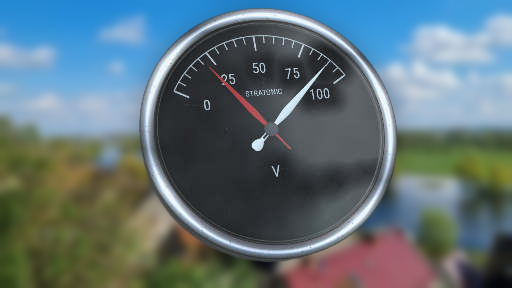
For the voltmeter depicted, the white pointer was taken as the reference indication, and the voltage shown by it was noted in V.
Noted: 90 V
